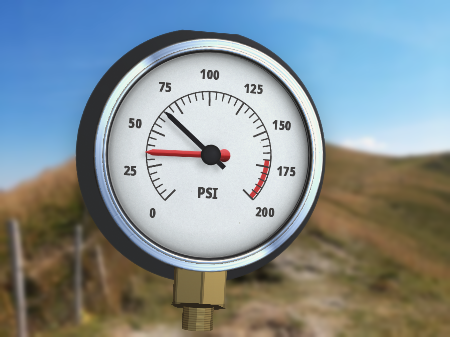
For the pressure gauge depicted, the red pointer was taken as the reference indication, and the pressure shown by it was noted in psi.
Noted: 35 psi
